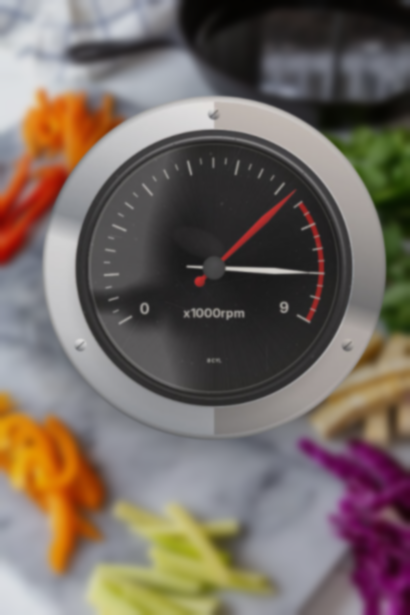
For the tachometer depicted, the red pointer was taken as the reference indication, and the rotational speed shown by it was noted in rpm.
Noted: 6250 rpm
